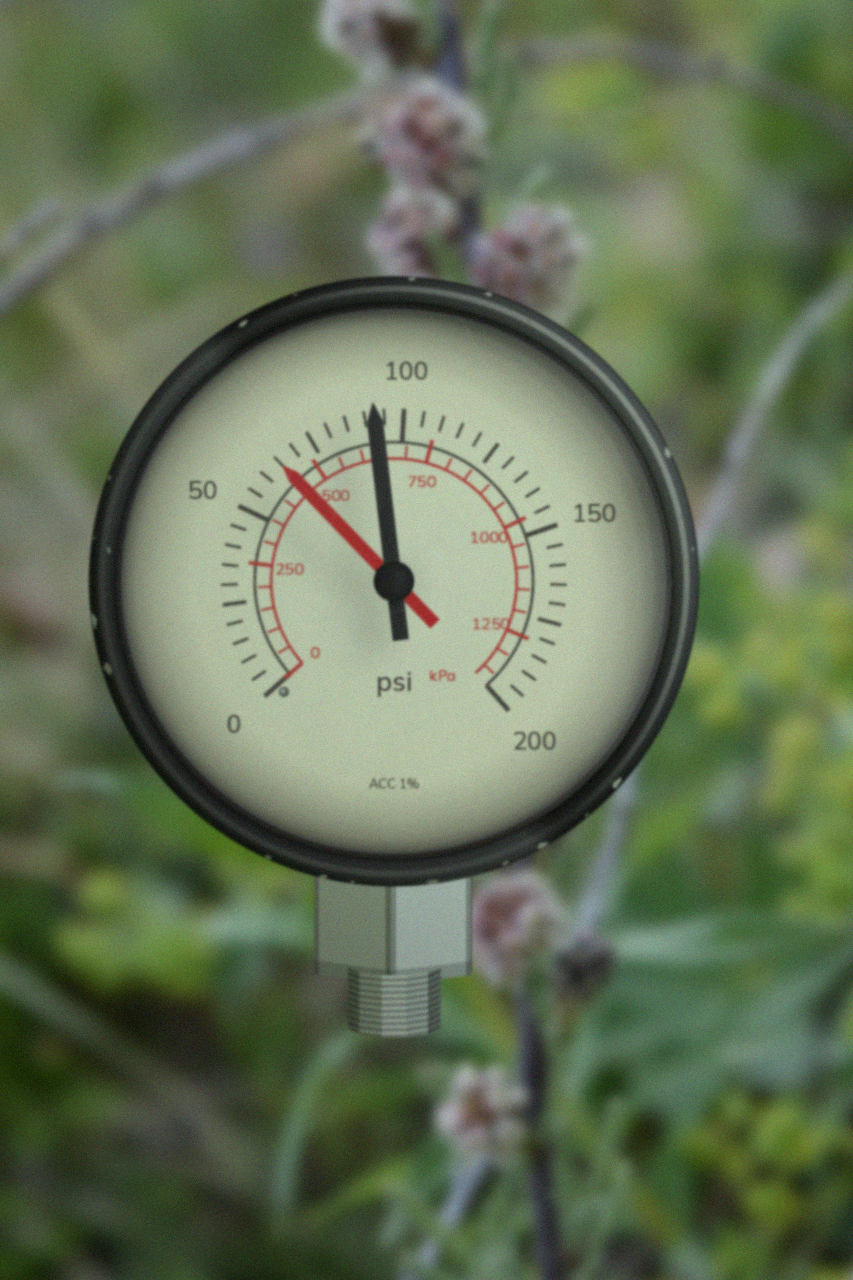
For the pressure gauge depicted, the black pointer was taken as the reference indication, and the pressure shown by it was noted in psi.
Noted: 92.5 psi
